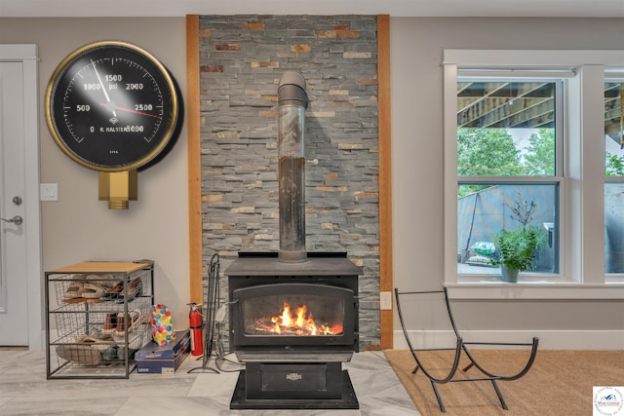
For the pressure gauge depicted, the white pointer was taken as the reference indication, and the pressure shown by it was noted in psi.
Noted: 1250 psi
